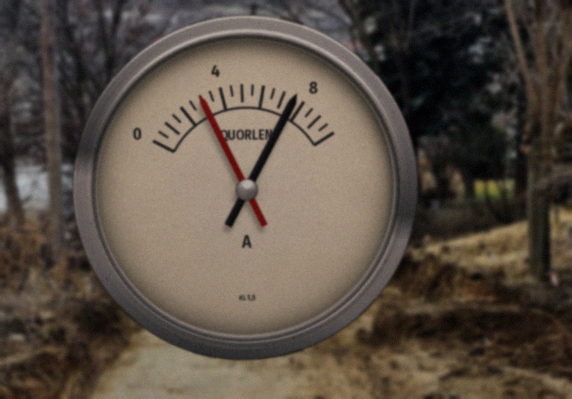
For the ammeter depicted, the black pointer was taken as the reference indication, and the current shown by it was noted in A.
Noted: 7.5 A
